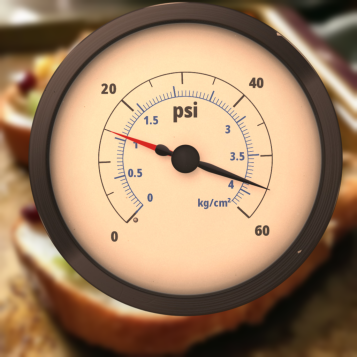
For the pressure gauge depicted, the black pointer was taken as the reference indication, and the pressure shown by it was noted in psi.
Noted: 55 psi
